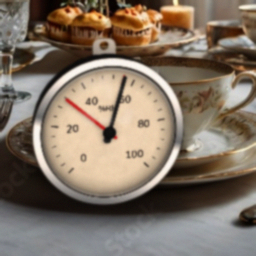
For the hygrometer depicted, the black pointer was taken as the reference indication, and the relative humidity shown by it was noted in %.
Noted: 56 %
